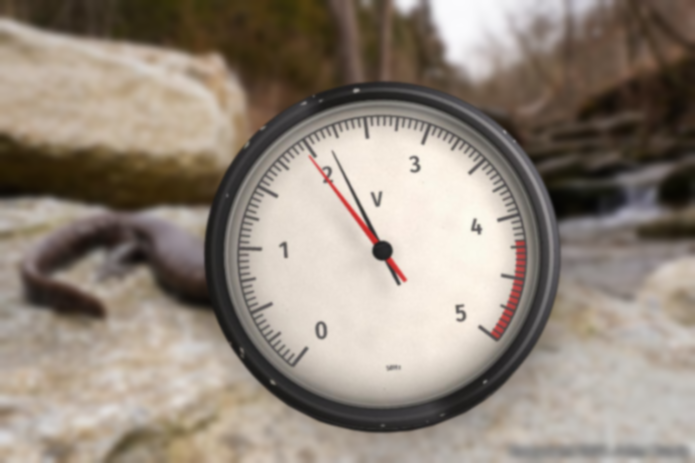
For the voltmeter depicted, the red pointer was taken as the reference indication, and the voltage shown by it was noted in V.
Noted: 1.95 V
